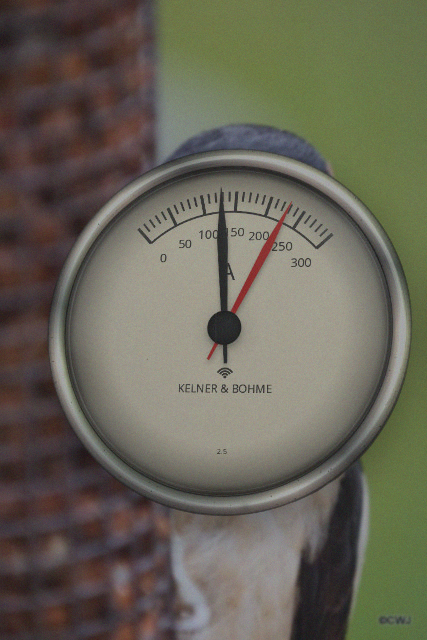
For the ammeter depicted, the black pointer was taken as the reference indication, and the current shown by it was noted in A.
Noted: 130 A
